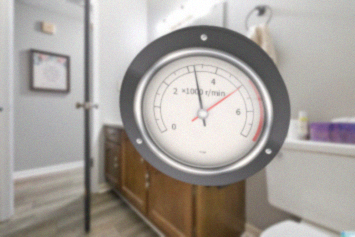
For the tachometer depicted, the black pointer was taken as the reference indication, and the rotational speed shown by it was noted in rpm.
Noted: 3250 rpm
